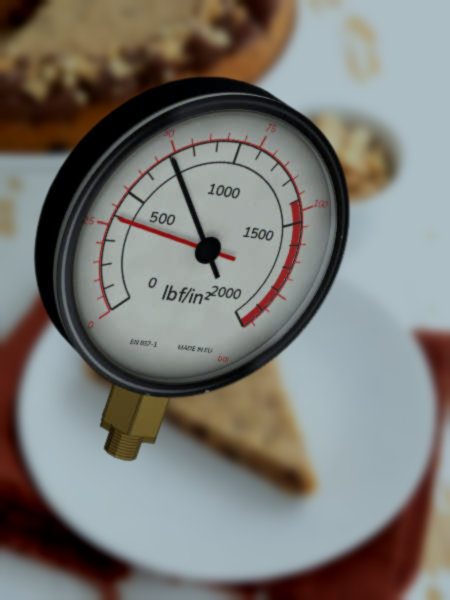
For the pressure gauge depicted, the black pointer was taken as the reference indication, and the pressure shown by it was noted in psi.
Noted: 700 psi
